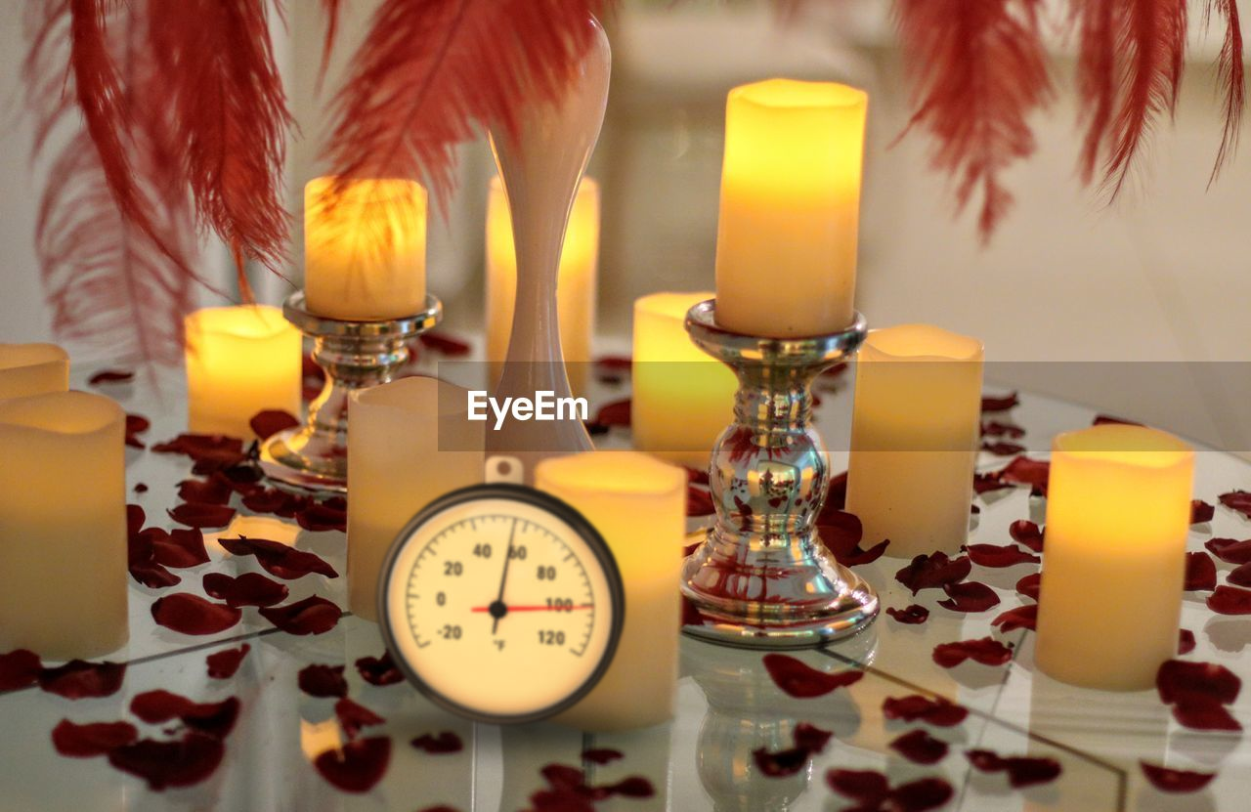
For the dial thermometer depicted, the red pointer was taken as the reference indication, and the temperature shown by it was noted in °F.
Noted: 100 °F
